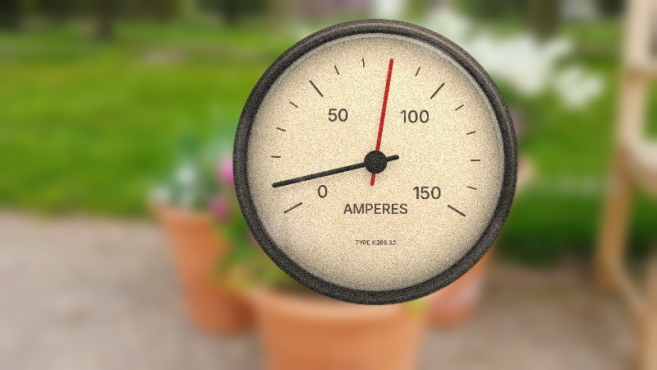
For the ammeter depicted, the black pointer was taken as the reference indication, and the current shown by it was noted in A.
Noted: 10 A
